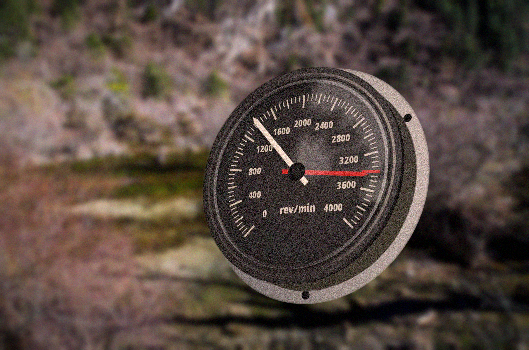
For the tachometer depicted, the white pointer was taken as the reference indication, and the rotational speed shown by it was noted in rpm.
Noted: 1400 rpm
